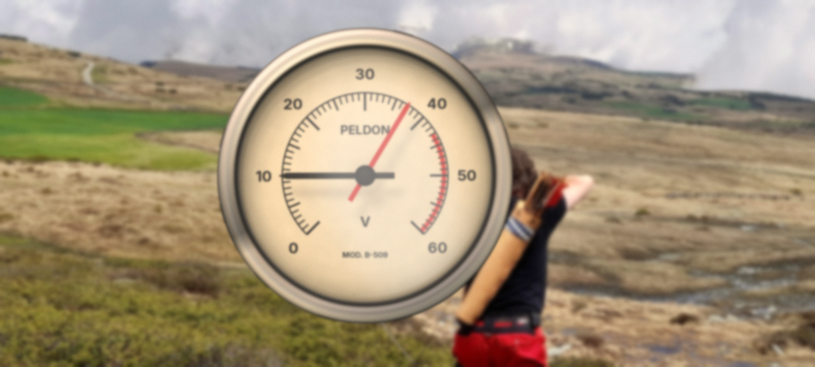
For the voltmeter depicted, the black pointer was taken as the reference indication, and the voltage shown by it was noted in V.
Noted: 10 V
